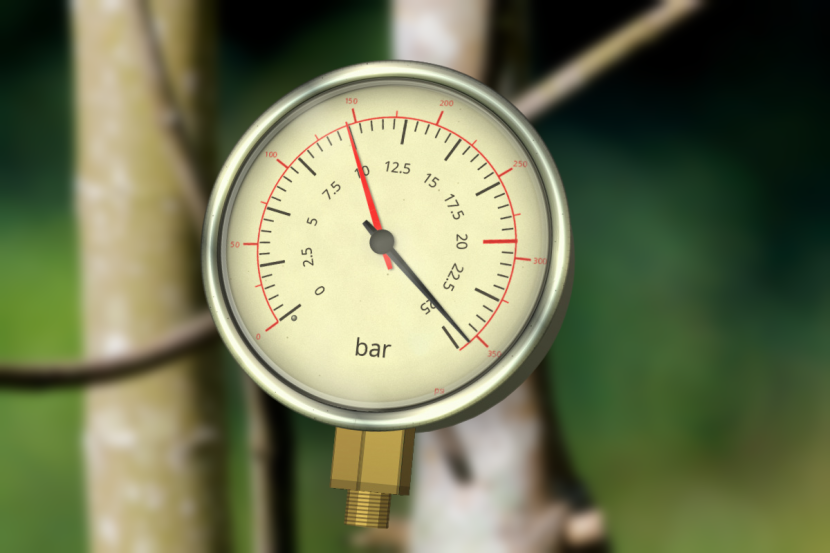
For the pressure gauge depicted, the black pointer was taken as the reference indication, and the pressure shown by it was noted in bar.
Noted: 24.5 bar
